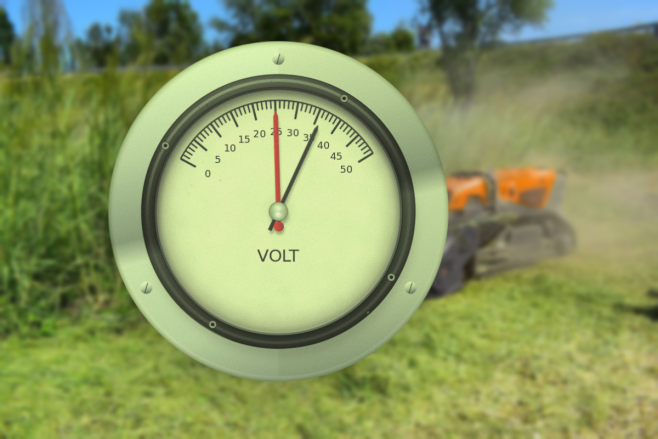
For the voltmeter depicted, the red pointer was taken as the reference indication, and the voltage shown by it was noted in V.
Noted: 25 V
